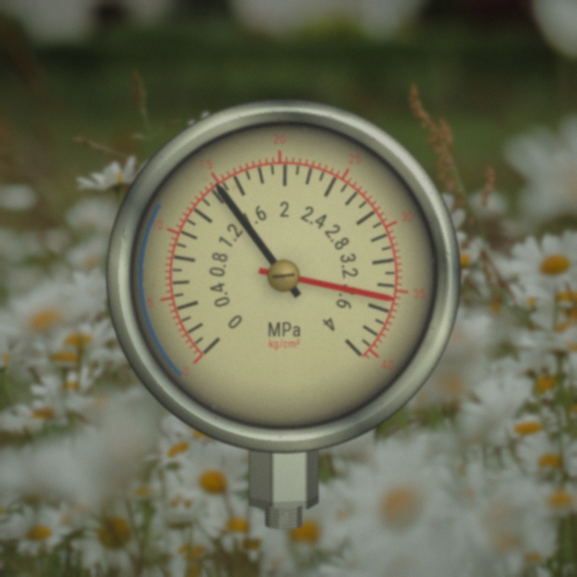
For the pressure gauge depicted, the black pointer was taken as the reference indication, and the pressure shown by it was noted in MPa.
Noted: 1.45 MPa
